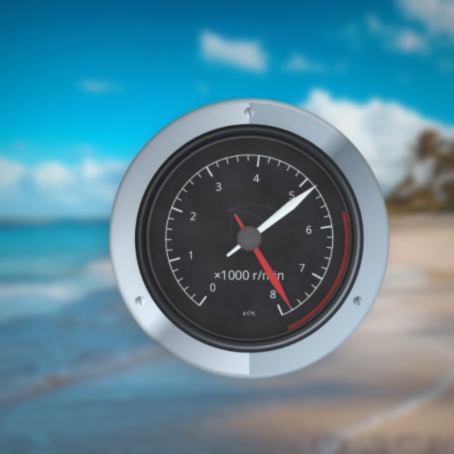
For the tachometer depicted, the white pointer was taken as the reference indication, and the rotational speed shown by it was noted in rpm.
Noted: 5200 rpm
